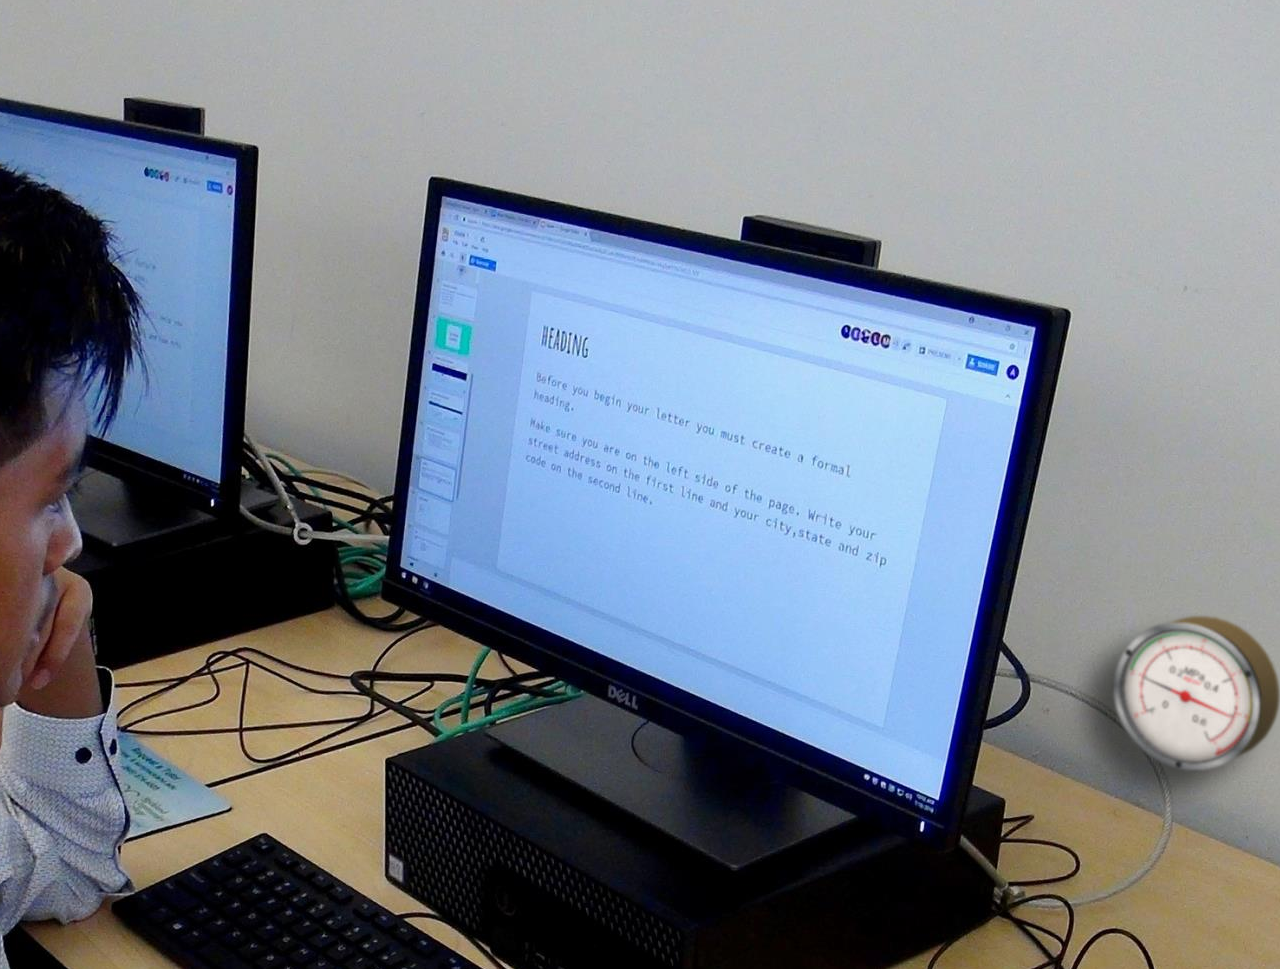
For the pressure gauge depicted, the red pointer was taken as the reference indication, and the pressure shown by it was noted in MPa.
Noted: 0.5 MPa
